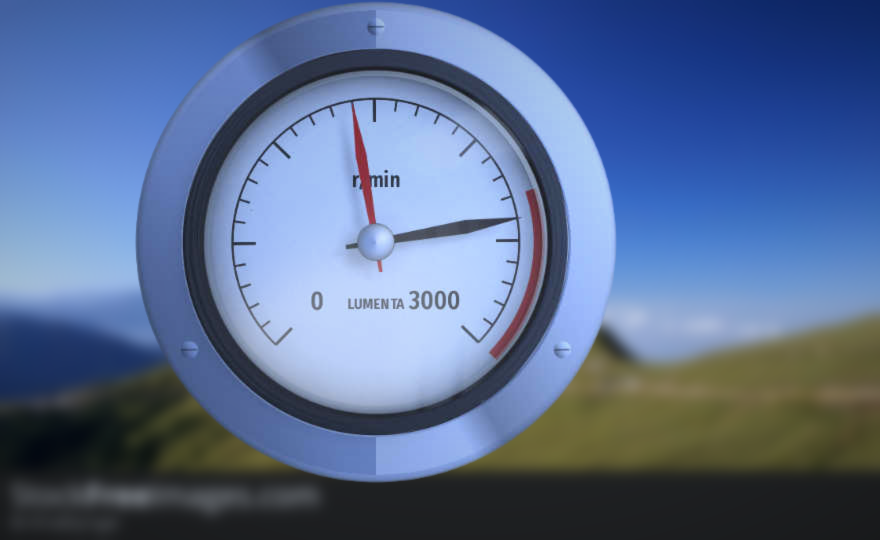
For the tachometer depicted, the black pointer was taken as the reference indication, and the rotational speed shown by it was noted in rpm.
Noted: 2400 rpm
